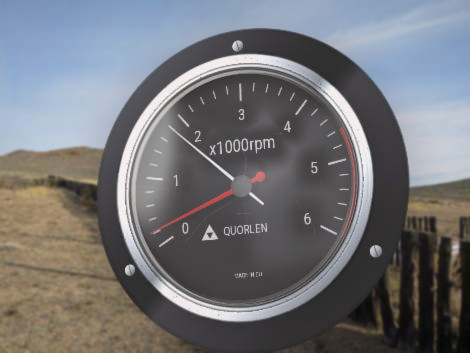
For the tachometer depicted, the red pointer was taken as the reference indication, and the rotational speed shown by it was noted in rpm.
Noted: 200 rpm
